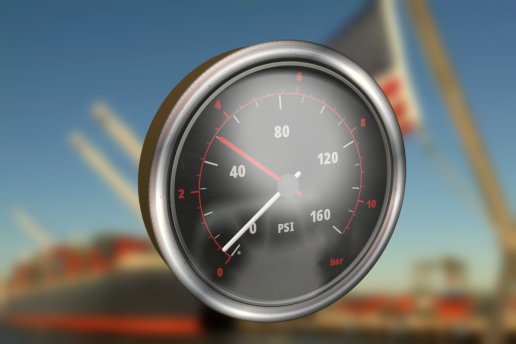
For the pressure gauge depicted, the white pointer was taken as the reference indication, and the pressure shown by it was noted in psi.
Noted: 5 psi
